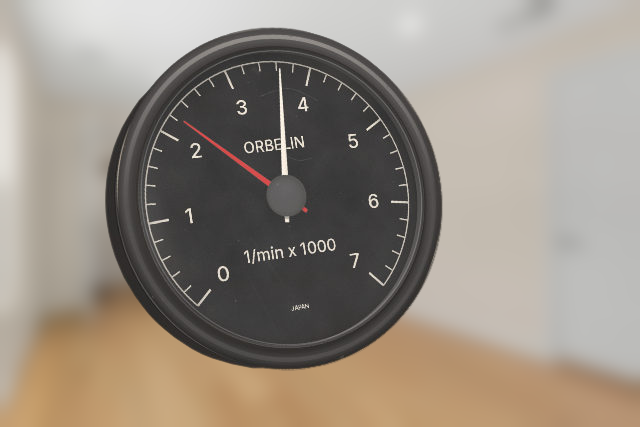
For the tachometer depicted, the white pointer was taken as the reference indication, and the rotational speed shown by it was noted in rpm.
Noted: 3600 rpm
